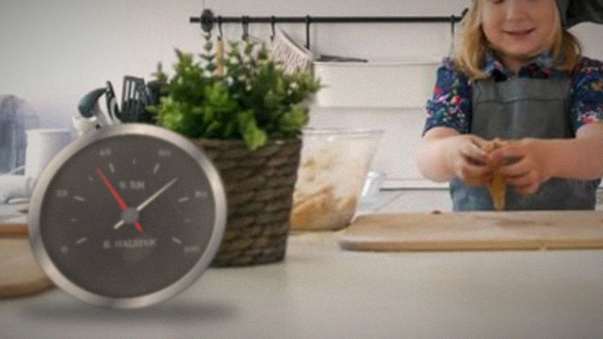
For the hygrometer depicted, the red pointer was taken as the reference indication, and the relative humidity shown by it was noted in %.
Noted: 35 %
